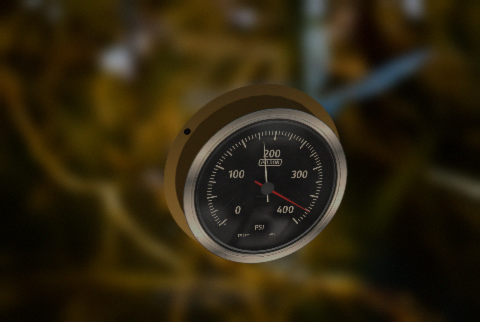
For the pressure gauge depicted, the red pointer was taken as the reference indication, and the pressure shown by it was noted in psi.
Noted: 375 psi
